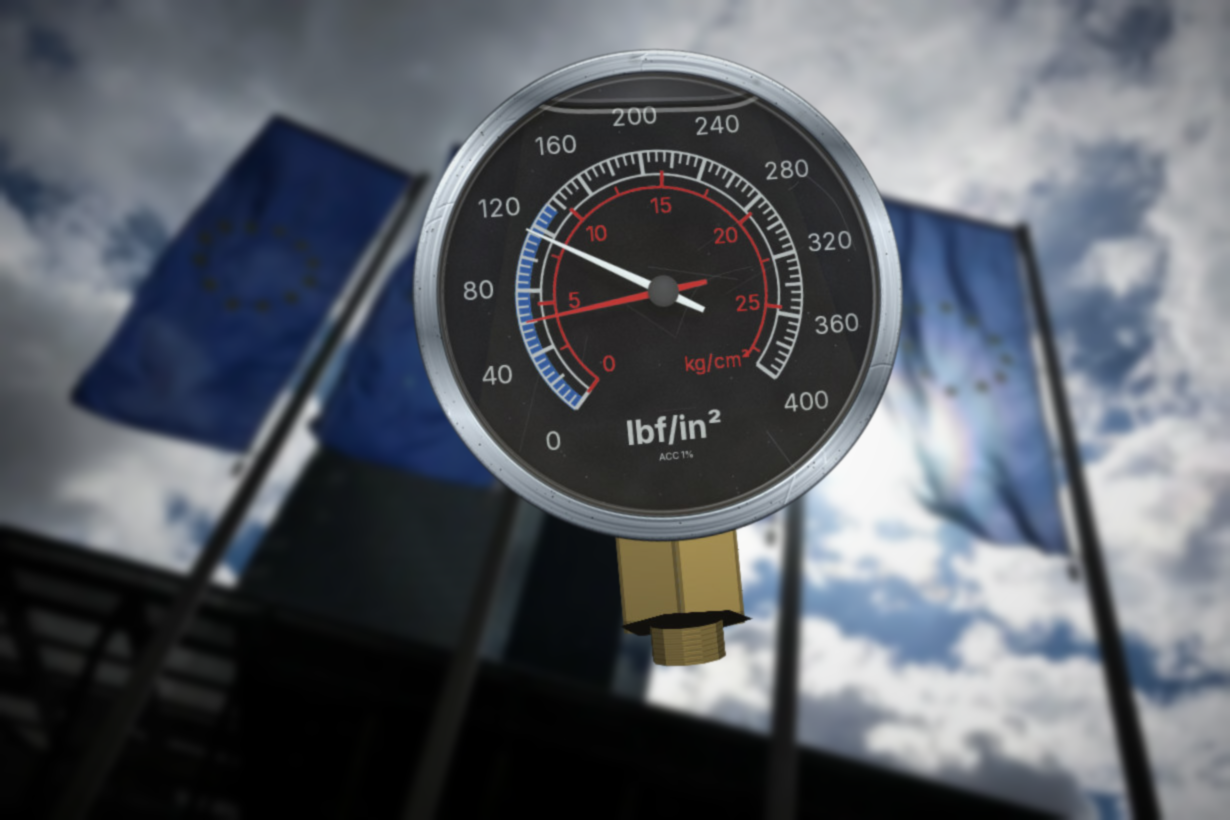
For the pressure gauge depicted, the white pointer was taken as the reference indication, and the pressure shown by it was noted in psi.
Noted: 115 psi
